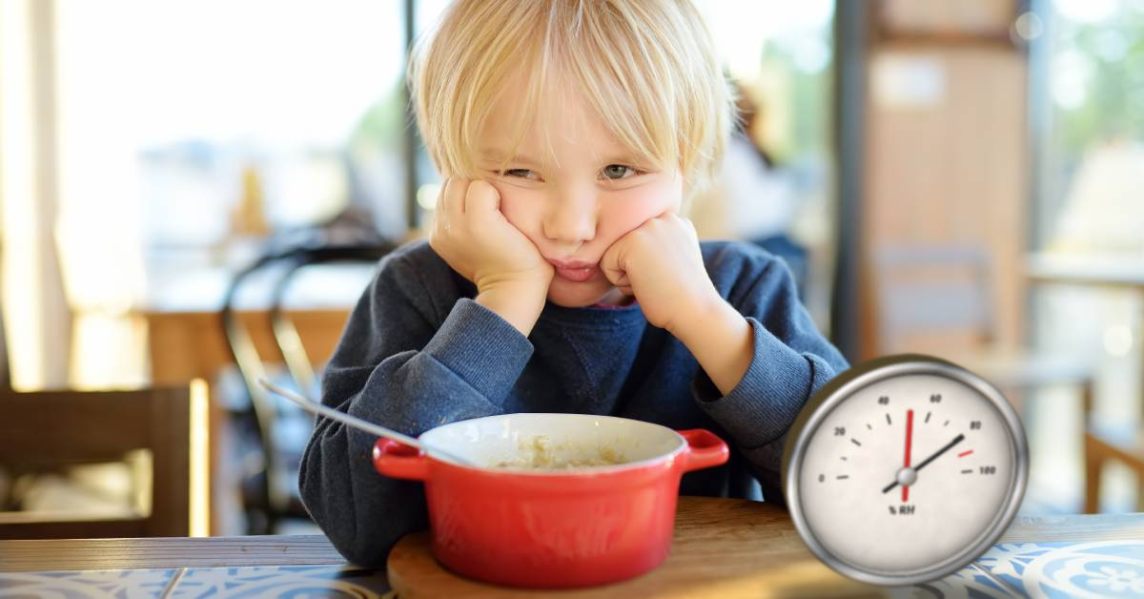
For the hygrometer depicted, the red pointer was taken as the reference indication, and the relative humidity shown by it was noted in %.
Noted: 50 %
